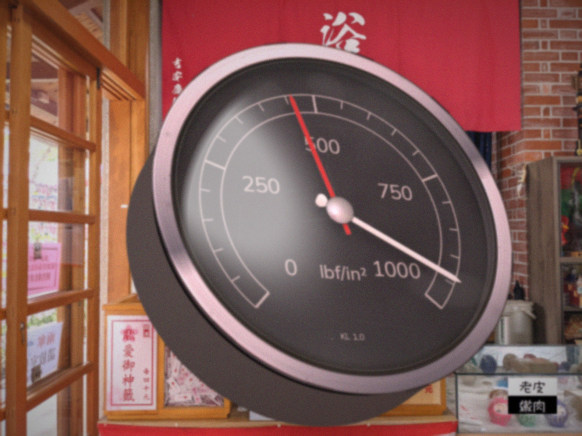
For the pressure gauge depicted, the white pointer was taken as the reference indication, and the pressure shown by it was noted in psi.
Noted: 950 psi
